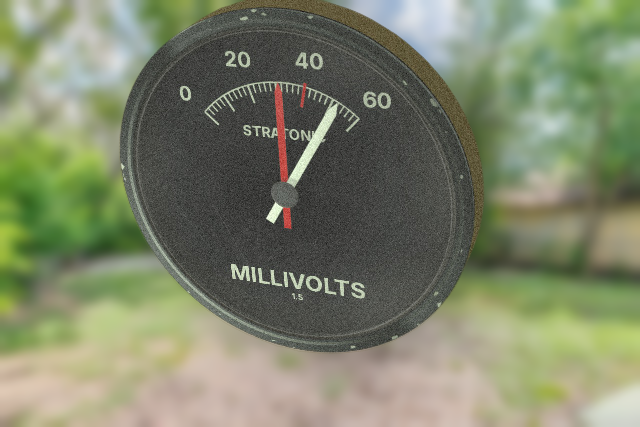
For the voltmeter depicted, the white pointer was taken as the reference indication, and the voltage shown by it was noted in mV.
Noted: 52 mV
